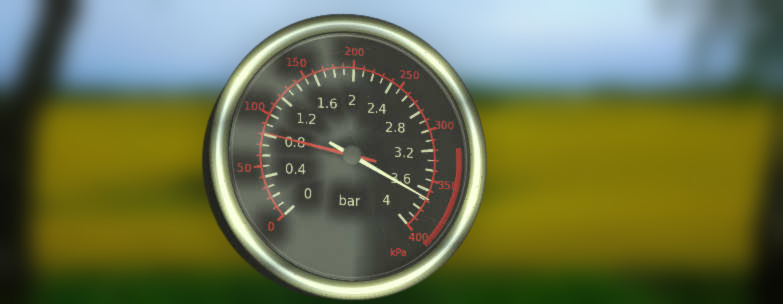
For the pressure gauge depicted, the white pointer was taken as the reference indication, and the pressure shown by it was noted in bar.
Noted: 3.7 bar
